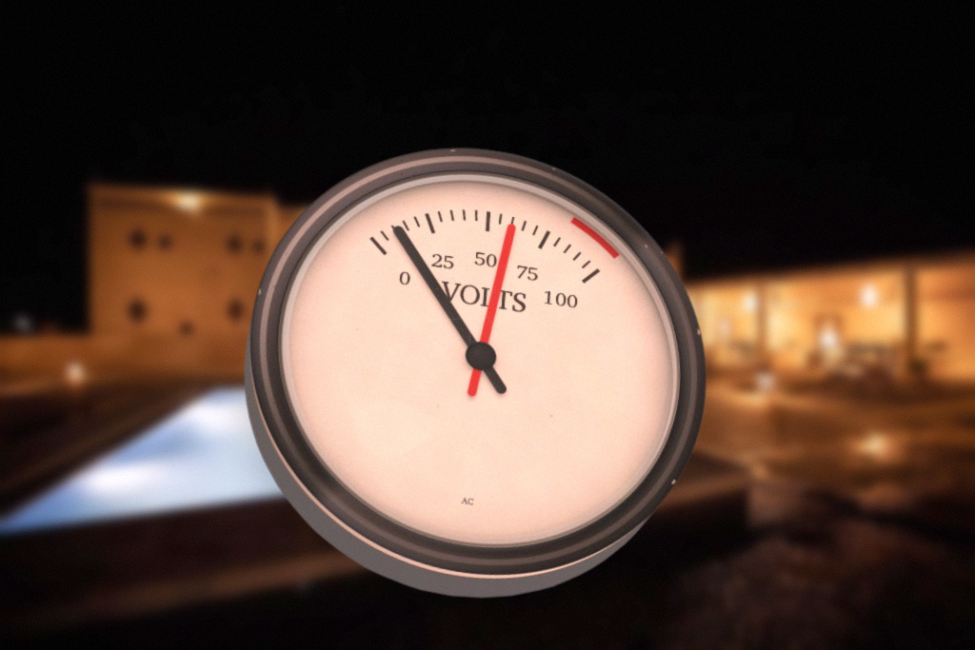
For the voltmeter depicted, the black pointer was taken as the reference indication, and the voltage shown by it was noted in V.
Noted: 10 V
